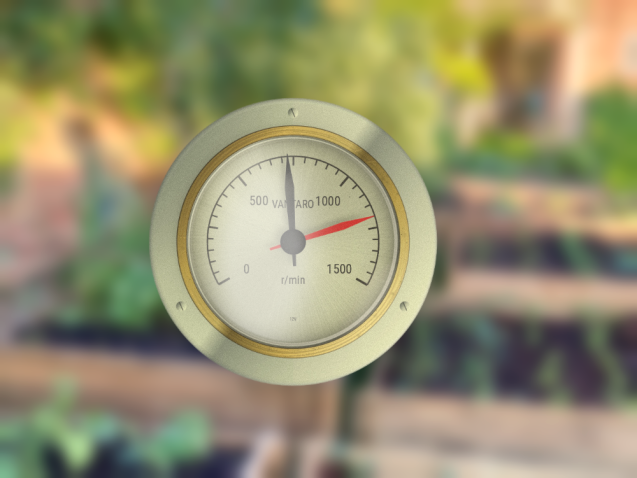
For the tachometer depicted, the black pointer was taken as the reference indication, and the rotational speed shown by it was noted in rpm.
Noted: 725 rpm
